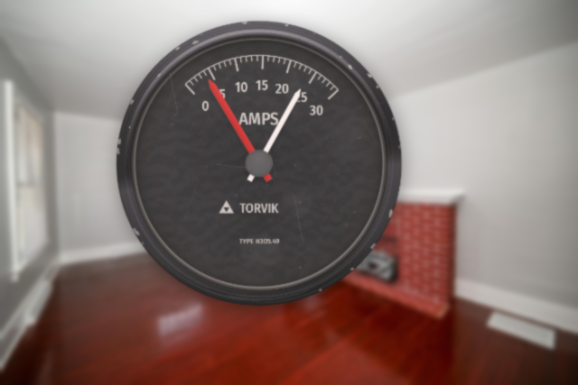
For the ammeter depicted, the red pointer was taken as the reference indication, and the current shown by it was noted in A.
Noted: 4 A
